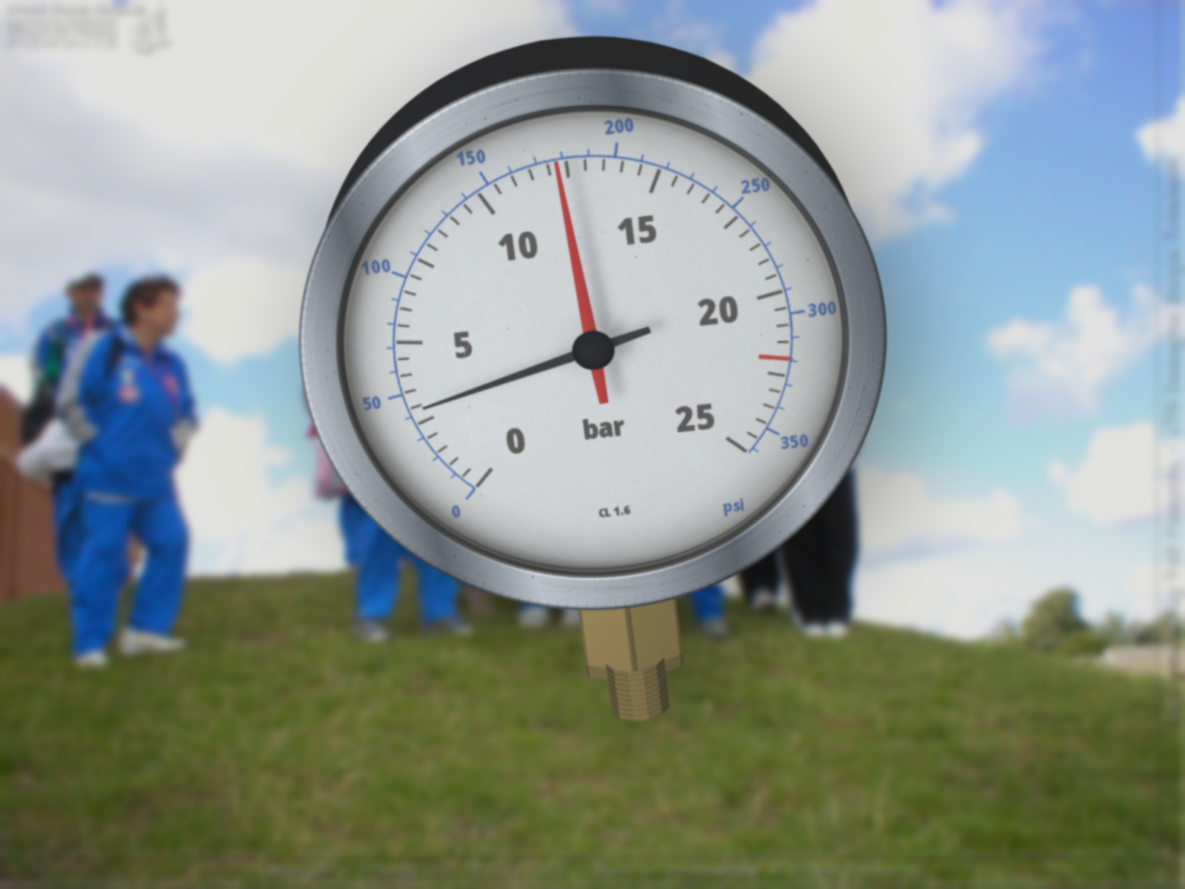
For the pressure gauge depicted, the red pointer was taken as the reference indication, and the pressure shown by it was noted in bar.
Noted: 12.25 bar
